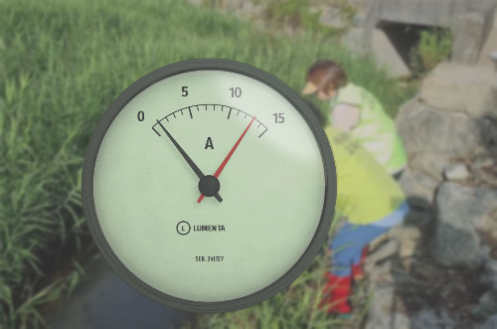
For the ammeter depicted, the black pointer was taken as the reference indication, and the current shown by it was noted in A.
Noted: 1 A
